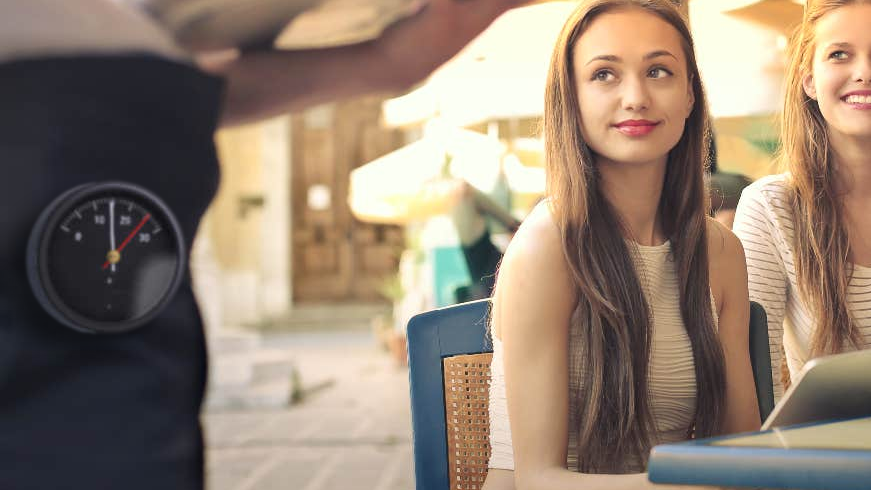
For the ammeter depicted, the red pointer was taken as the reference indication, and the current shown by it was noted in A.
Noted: 25 A
